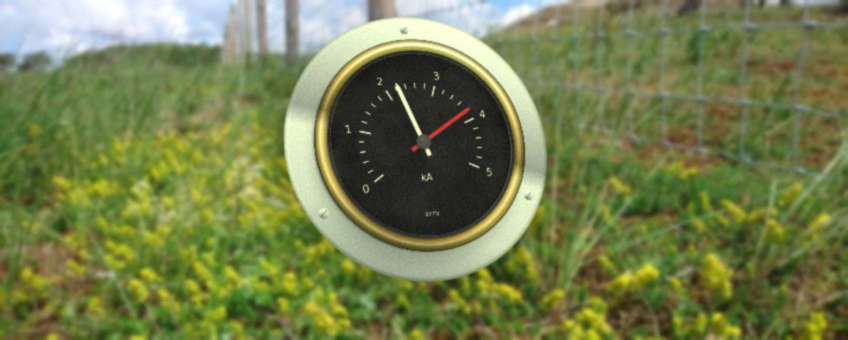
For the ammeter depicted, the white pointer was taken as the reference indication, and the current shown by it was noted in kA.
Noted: 2.2 kA
